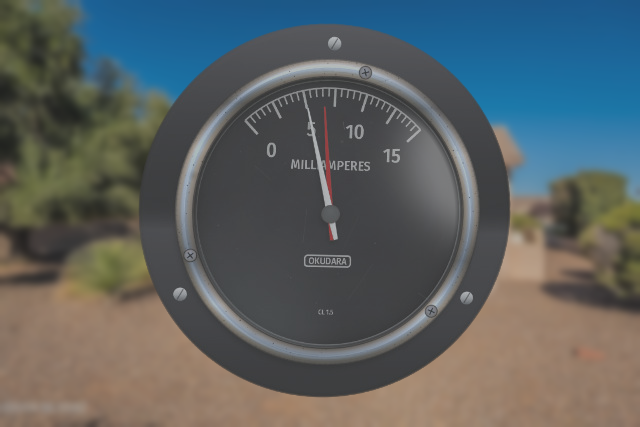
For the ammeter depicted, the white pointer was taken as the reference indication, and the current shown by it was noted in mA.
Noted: 5 mA
